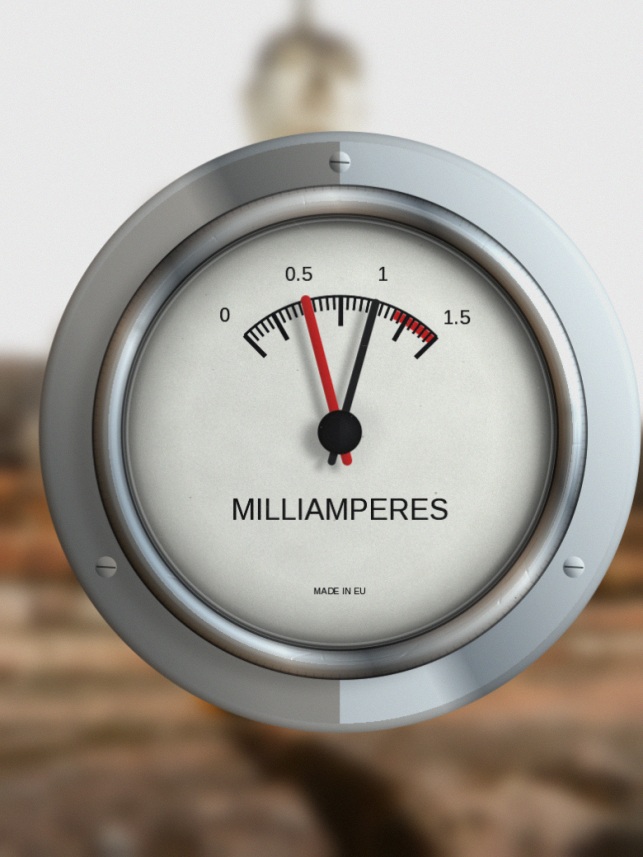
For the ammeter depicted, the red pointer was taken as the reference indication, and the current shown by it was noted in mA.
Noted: 0.5 mA
